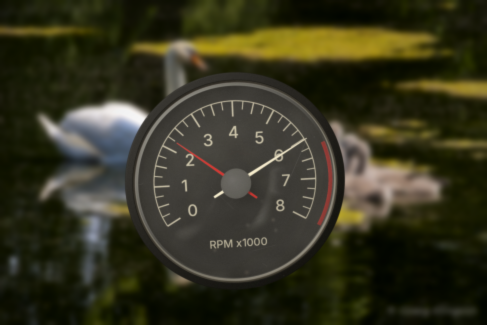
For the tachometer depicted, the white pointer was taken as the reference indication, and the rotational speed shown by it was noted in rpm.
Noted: 6000 rpm
